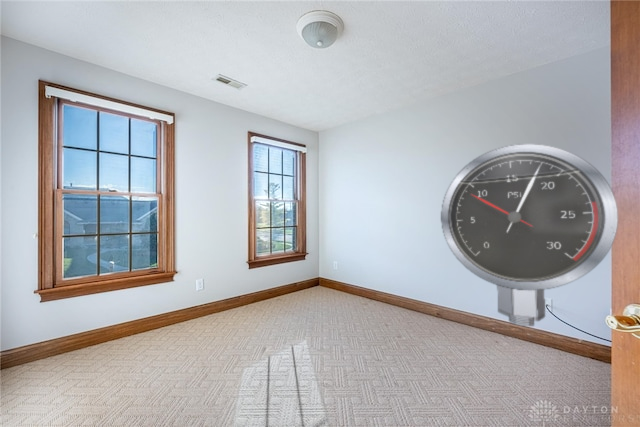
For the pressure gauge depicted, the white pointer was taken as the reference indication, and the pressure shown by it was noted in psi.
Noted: 18 psi
